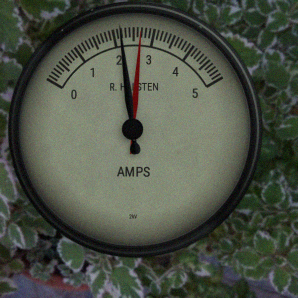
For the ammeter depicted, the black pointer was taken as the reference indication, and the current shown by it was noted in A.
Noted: 2.2 A
